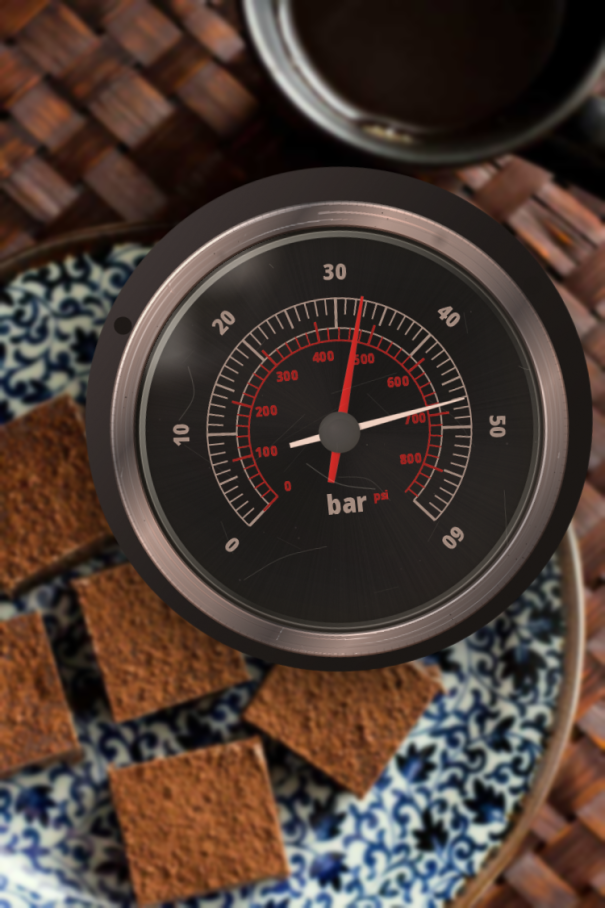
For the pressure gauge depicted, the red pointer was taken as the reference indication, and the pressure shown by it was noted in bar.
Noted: 32.5 bar
